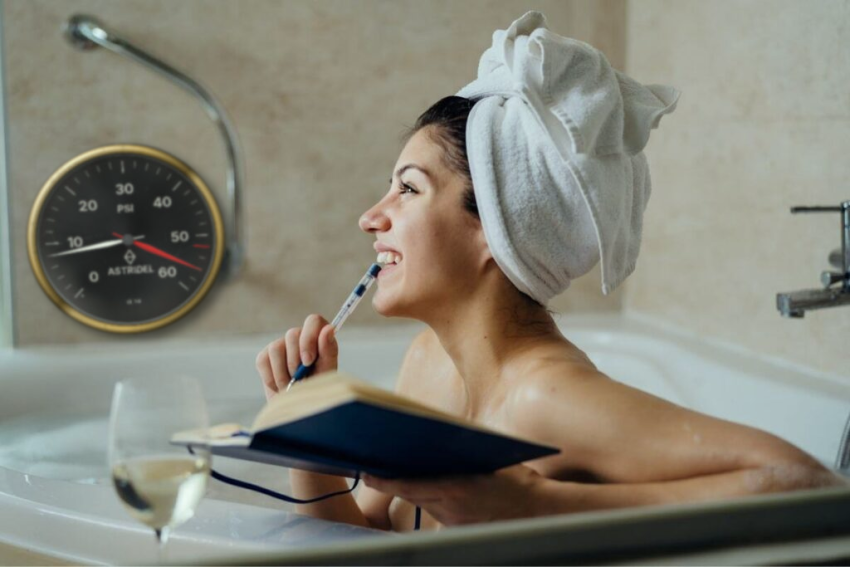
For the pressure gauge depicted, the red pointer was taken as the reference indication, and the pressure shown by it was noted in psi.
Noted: 56 psi
